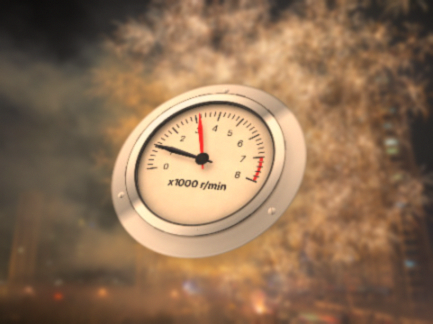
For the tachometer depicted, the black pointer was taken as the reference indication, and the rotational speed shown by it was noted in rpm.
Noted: 1000 rpm
